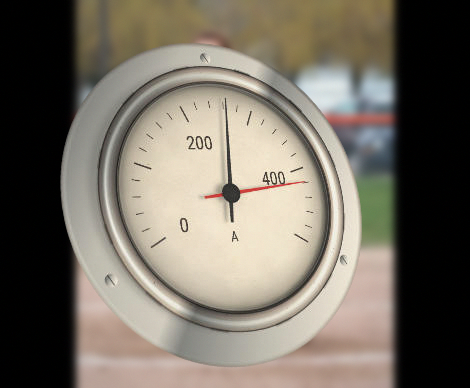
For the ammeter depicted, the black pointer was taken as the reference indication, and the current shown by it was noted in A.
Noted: 260 A
